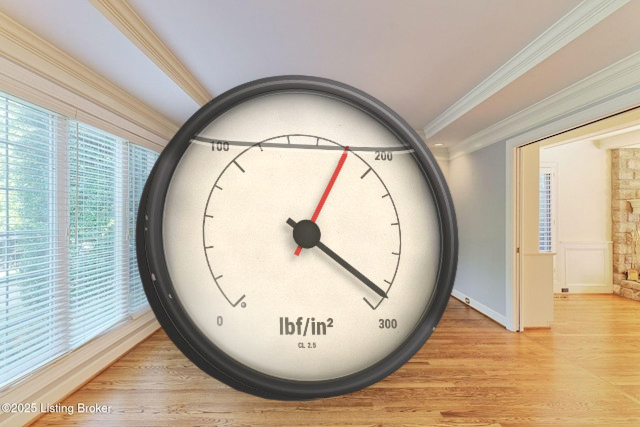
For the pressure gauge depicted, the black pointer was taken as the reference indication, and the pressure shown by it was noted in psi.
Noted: 290 psi
